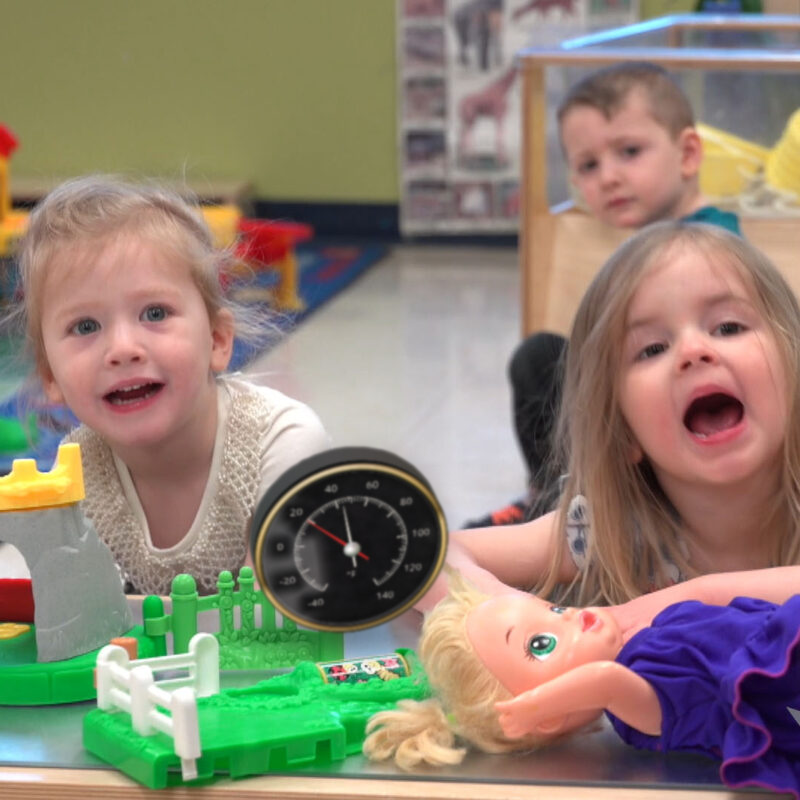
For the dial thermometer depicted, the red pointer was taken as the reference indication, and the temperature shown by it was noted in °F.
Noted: 20 °F
